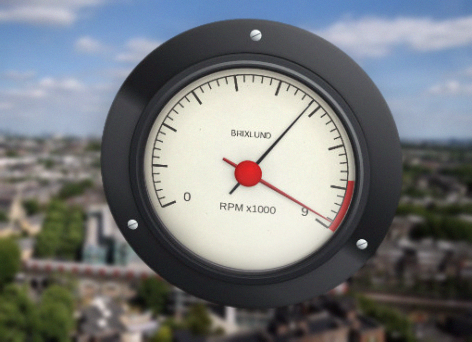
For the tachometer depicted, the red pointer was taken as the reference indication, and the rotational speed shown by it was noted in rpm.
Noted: 8800 rpm
